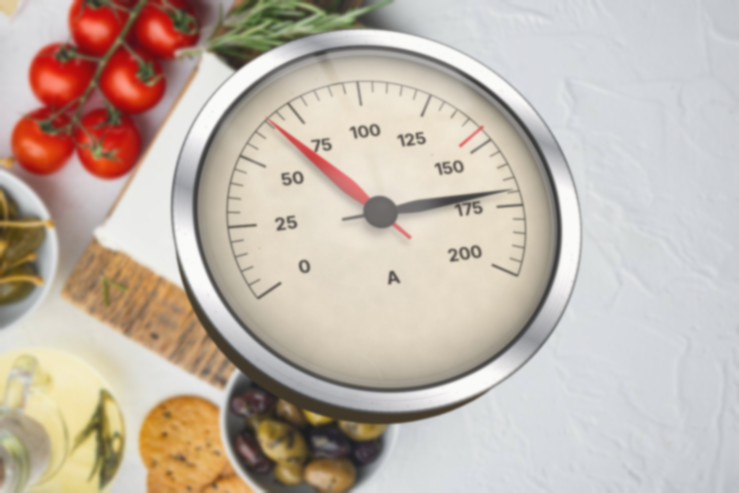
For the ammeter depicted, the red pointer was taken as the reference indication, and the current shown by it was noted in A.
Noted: 65 A
